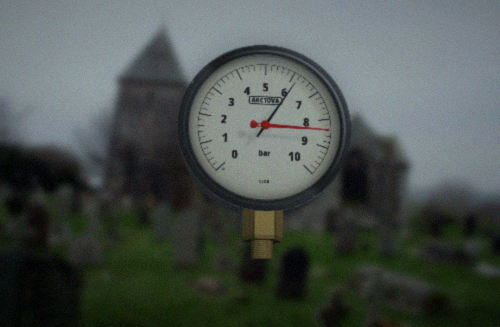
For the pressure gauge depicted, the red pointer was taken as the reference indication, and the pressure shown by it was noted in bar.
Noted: 8.4 bar
